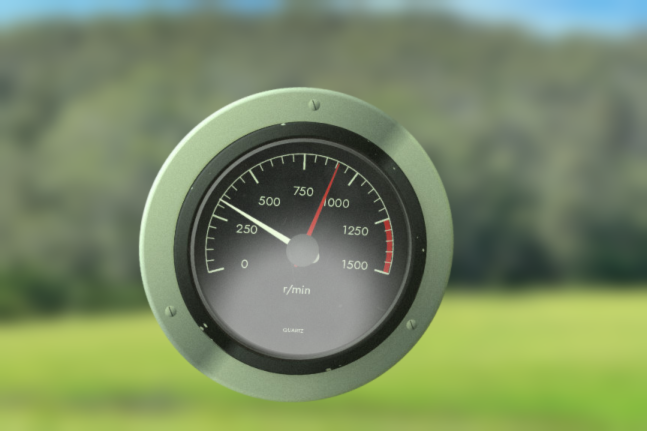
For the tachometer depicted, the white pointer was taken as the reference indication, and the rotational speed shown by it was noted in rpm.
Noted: 325 rpm
